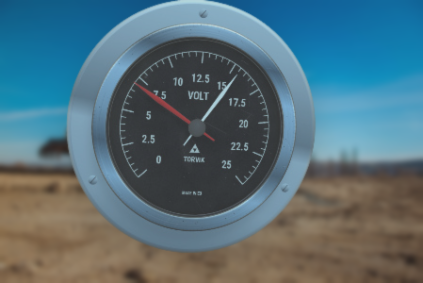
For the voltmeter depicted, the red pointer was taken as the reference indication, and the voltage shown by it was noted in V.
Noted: 7 V
